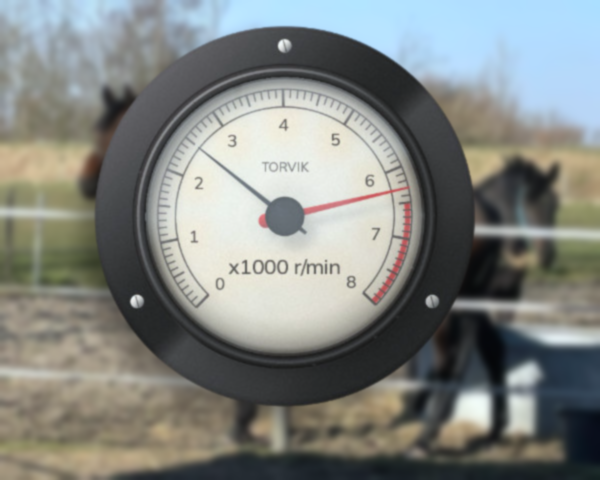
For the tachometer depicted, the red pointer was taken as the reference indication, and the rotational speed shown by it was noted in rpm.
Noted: 6300 rpm
